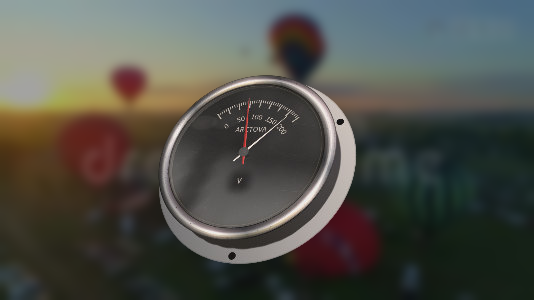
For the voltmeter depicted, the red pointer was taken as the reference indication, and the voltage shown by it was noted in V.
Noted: 75 V
